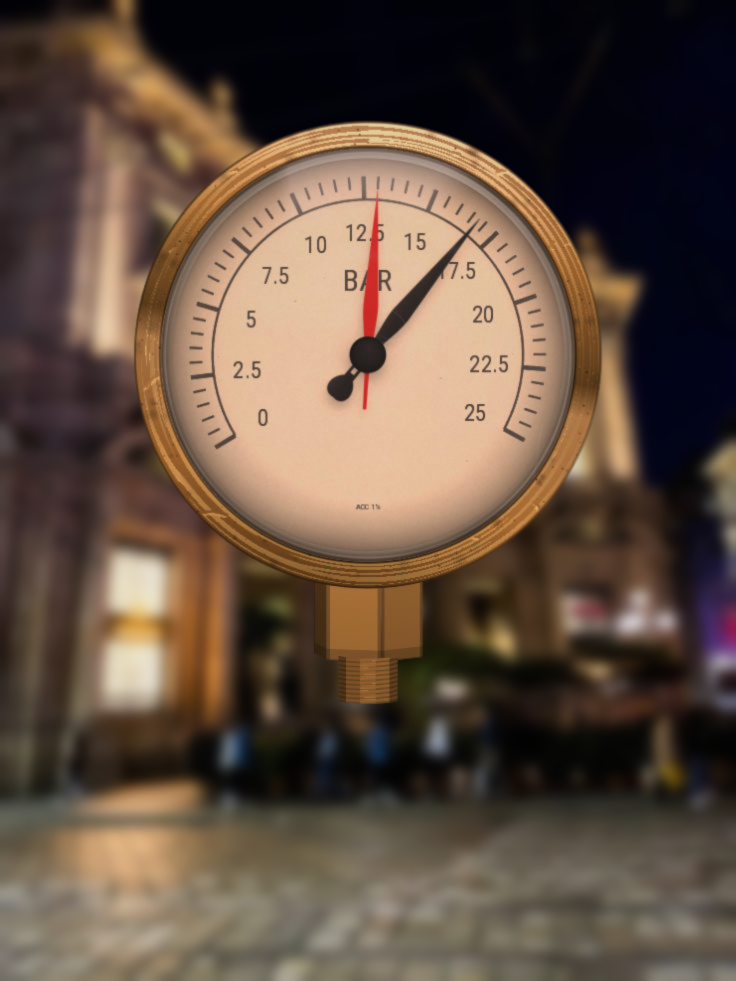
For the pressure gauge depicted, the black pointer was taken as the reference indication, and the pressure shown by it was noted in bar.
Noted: 16.75 bar
